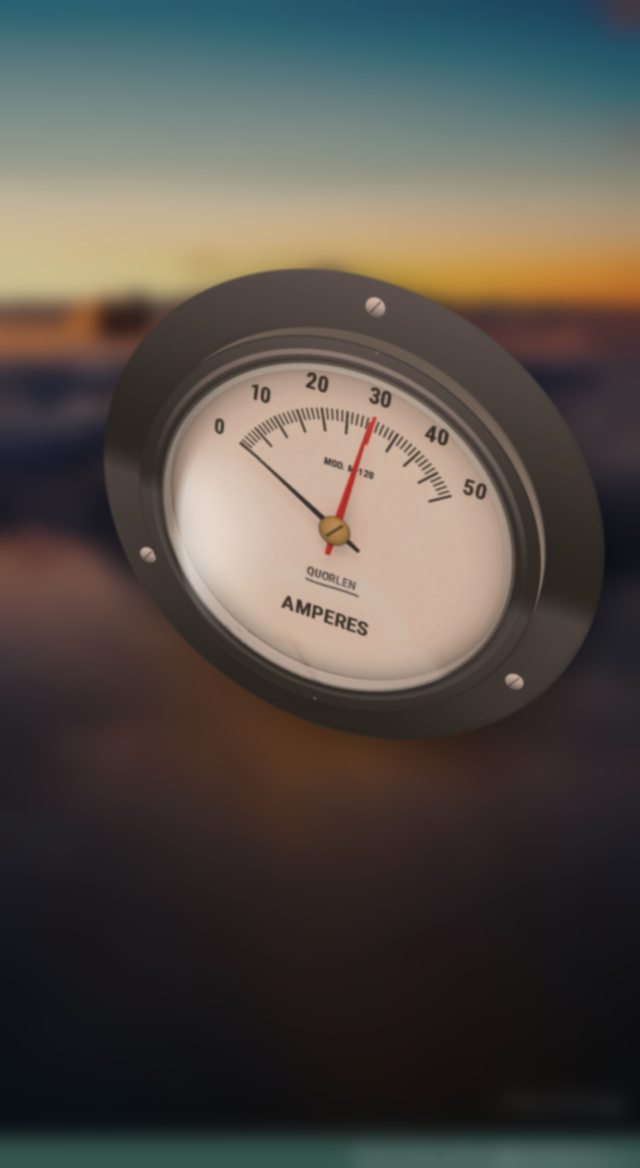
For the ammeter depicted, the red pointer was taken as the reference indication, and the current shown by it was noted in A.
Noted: 30 A
